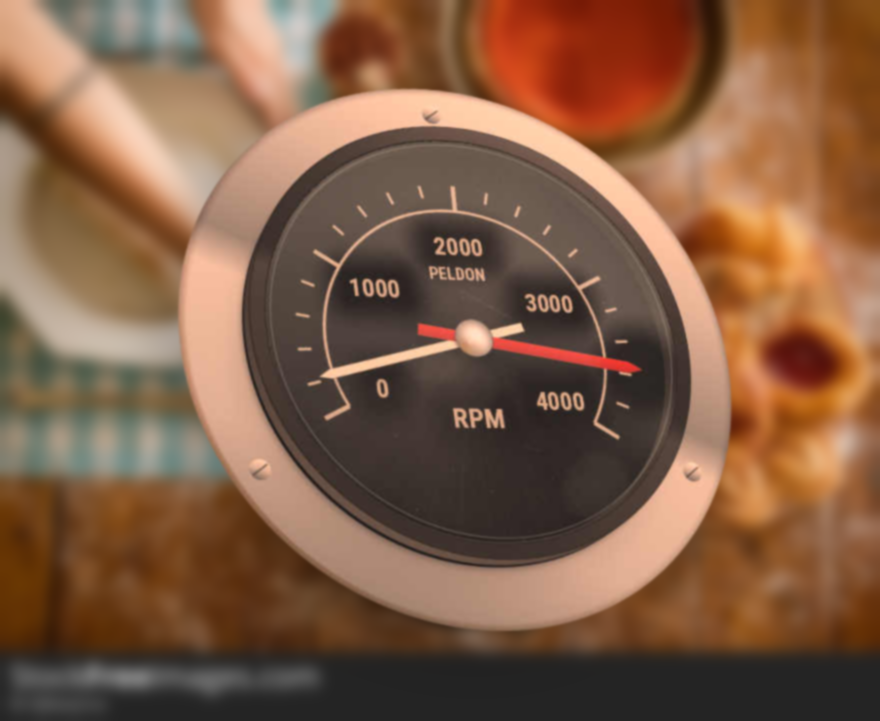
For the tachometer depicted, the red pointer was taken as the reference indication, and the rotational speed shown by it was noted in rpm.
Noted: 3600 rpm
